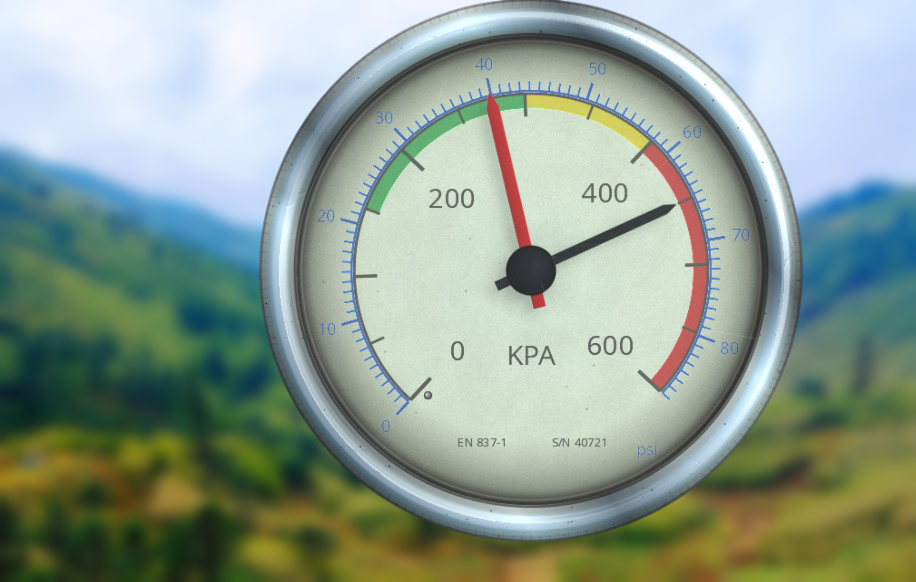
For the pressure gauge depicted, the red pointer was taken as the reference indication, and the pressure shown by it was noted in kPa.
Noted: 275 kPa
